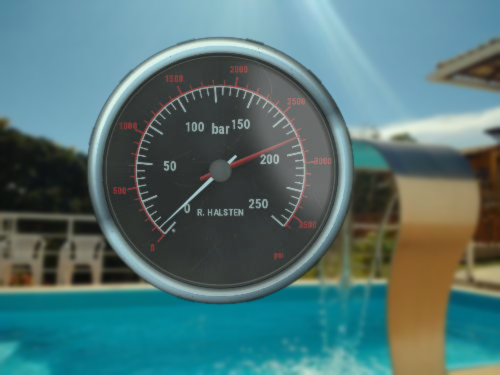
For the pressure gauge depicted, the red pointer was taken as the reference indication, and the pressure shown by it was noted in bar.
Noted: 190 bar
